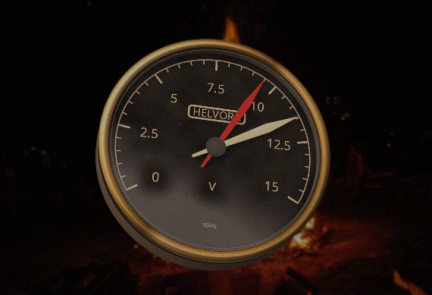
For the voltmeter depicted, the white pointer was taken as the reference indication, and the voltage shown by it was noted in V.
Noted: 11.5 V
